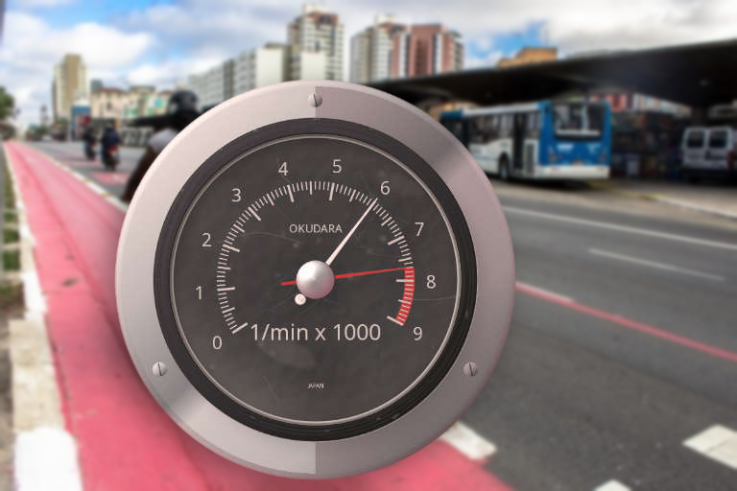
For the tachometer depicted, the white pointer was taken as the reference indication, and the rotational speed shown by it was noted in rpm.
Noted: 6000 rpm
